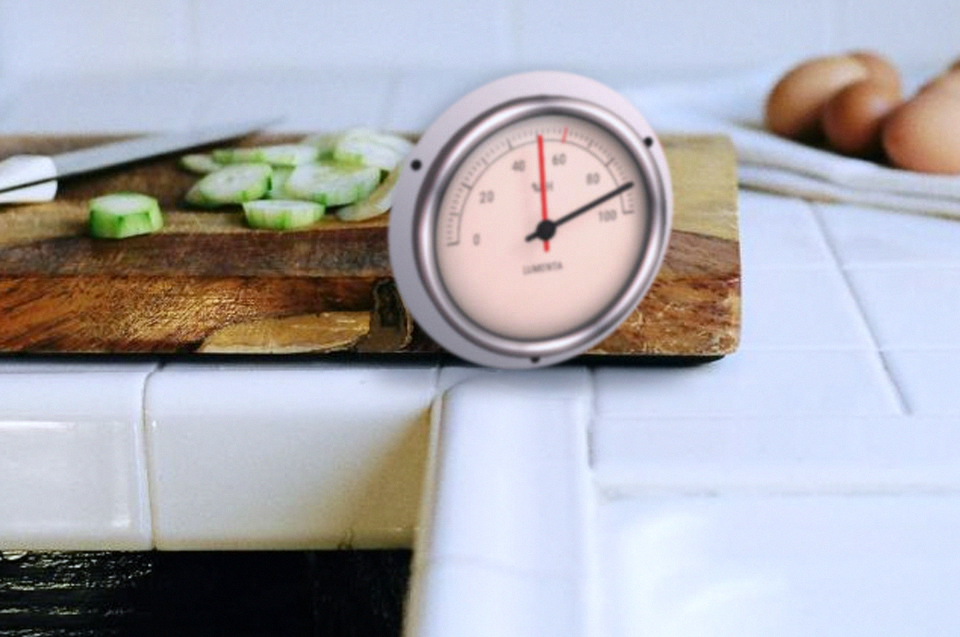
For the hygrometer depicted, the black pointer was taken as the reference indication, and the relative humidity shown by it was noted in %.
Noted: 90 %
